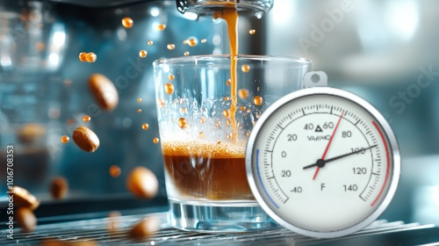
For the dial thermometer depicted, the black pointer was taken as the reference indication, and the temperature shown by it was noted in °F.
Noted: 100 °F
